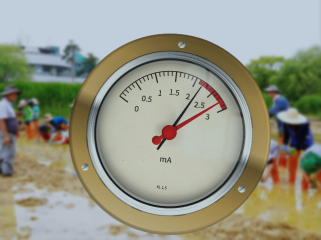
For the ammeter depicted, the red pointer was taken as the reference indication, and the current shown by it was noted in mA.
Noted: 2.8 mA
